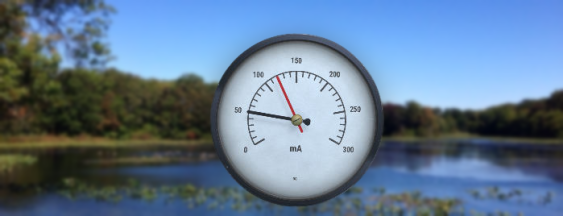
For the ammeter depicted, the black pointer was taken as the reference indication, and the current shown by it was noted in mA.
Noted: 50 mA
